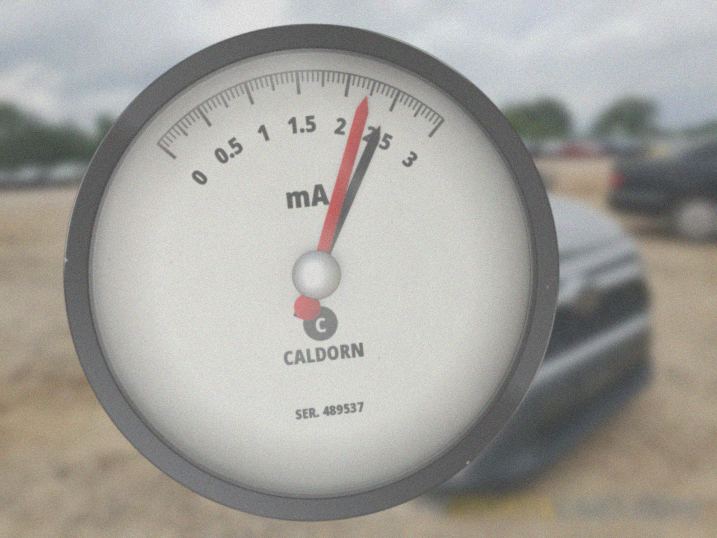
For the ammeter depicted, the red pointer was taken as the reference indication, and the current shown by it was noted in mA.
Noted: 2.2 mA
